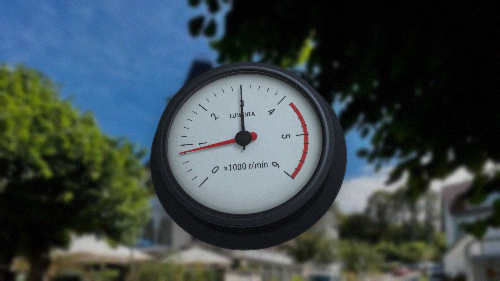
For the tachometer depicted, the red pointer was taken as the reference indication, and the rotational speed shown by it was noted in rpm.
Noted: 800 rpm
